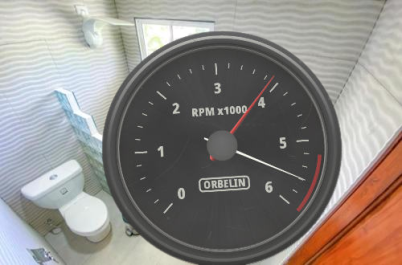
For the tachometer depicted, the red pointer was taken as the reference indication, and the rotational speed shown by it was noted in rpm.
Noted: 3900 rpm
